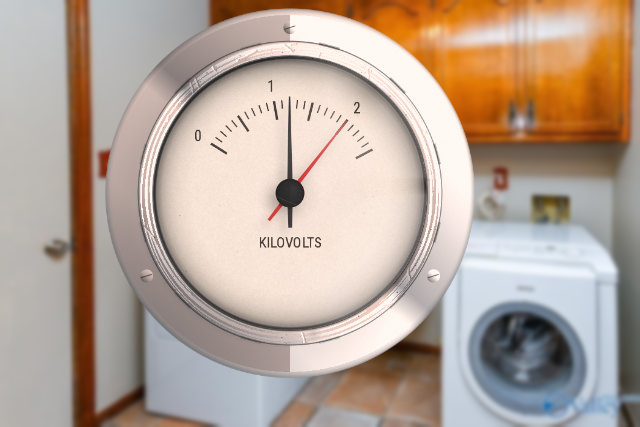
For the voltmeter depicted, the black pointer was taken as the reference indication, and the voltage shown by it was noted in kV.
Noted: 1.2 kV
